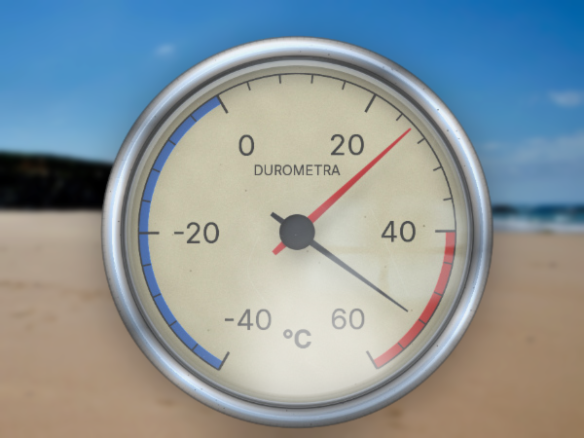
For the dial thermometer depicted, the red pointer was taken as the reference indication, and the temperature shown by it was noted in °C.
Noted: 26 °C
